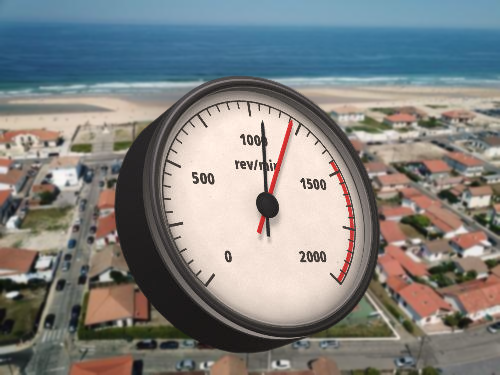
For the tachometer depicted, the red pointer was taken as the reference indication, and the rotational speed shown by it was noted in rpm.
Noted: 1200 rpm
